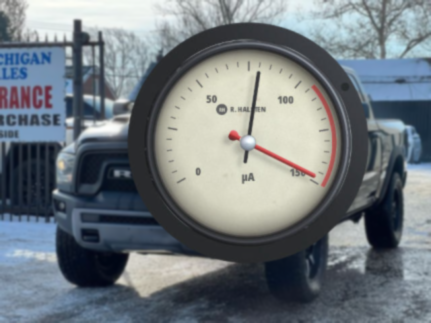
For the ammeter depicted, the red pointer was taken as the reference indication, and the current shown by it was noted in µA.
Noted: 147.5 µA
